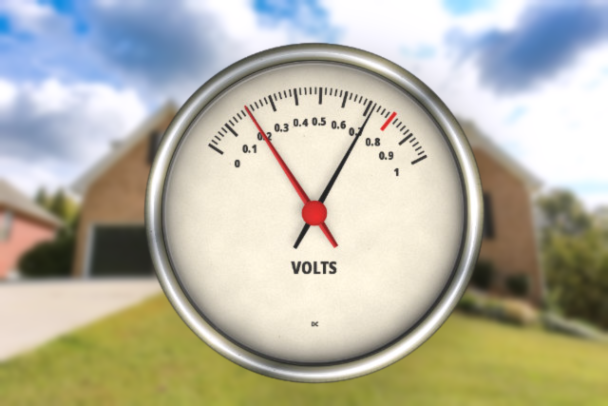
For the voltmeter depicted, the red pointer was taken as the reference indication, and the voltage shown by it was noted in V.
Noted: 0.2 V
